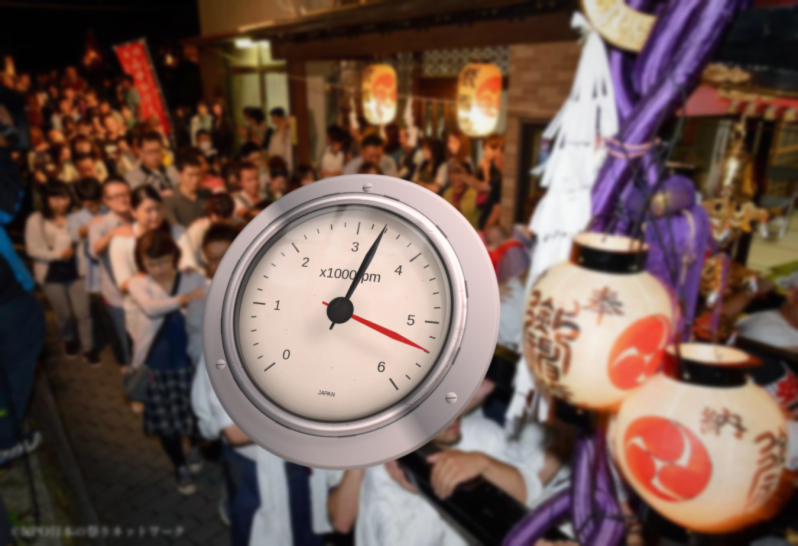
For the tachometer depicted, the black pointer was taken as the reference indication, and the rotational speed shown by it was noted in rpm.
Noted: 3400 rpm
